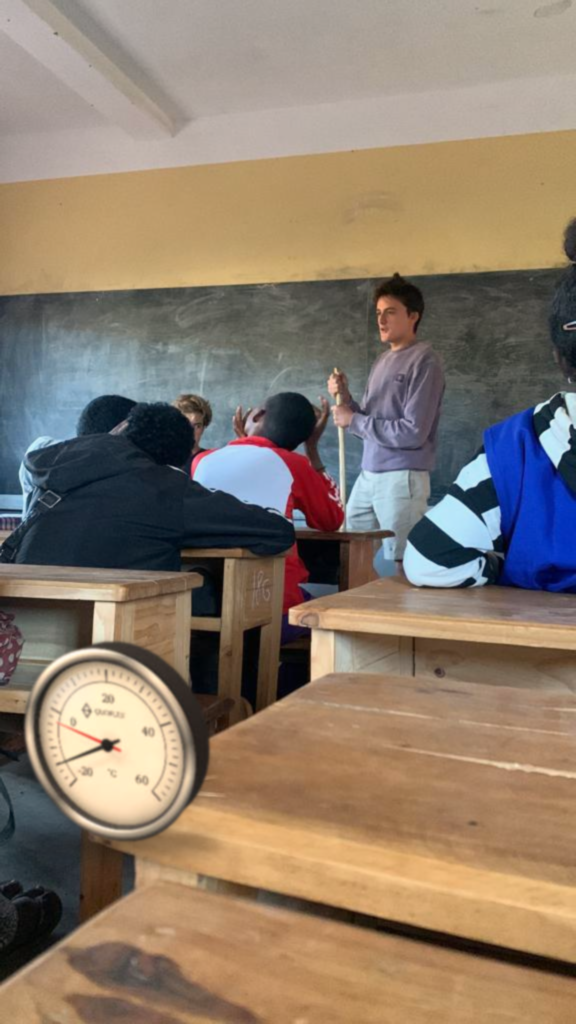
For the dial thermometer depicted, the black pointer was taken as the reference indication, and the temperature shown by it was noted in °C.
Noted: -14 °C
